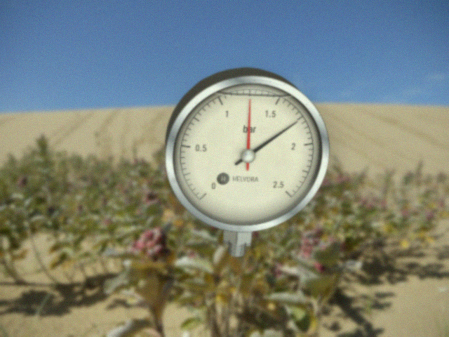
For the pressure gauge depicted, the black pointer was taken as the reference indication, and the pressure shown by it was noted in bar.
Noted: 1.75 bar
